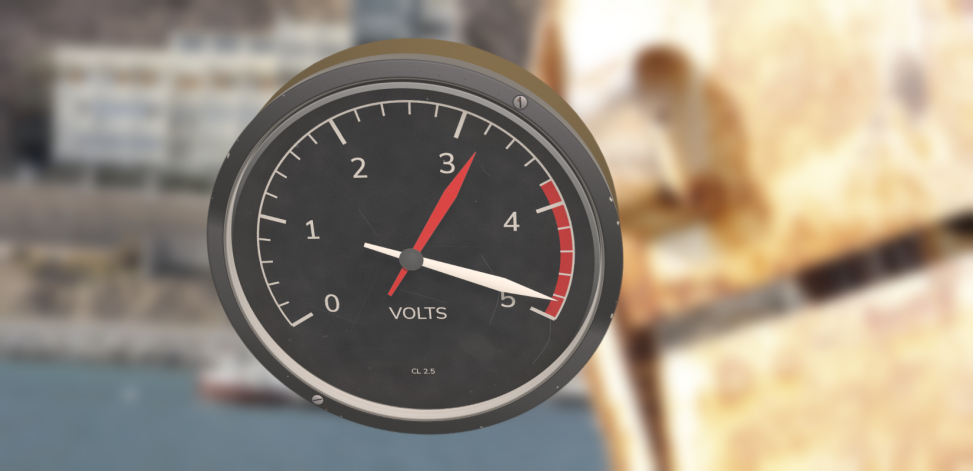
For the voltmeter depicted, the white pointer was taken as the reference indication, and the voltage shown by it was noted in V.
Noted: 4.8 V
